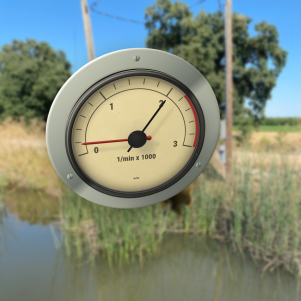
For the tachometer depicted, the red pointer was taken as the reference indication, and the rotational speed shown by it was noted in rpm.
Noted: 200 rpm
